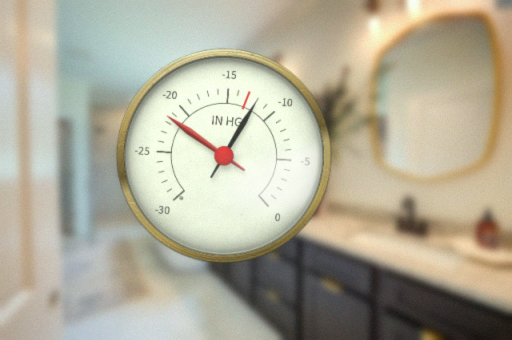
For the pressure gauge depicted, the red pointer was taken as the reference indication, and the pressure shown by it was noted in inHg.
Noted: -21.5 inHg
